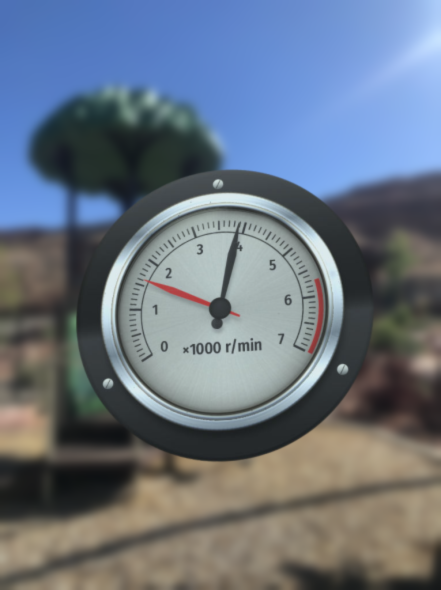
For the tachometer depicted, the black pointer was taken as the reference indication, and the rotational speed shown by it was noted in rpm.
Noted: 3900 rpm
